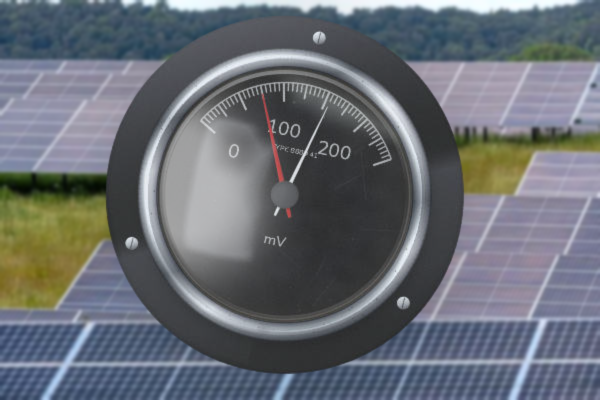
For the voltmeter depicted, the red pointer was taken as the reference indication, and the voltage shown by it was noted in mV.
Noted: 75 mV
